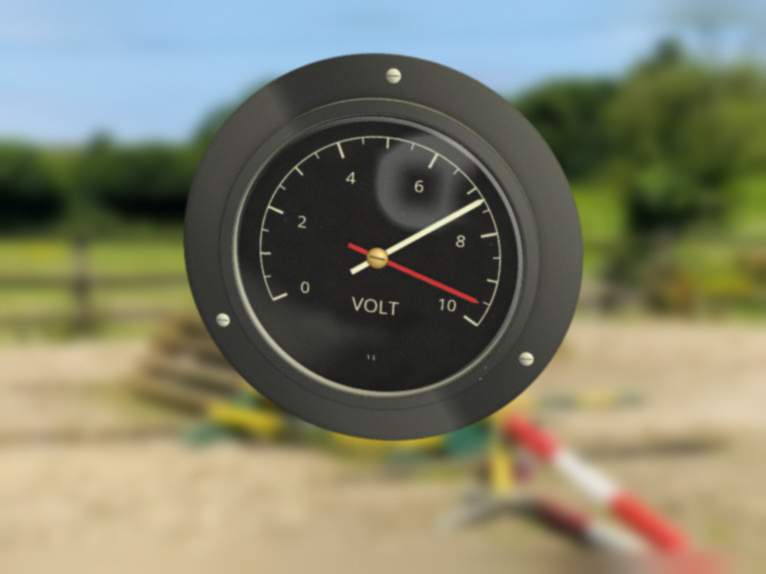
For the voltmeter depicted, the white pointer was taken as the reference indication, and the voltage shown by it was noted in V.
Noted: 7.25 V
